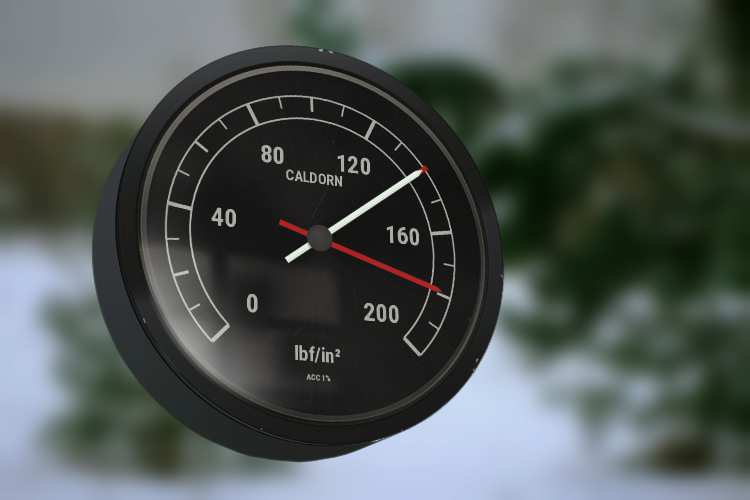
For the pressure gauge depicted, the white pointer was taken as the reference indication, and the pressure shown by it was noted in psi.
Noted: 140 psi
